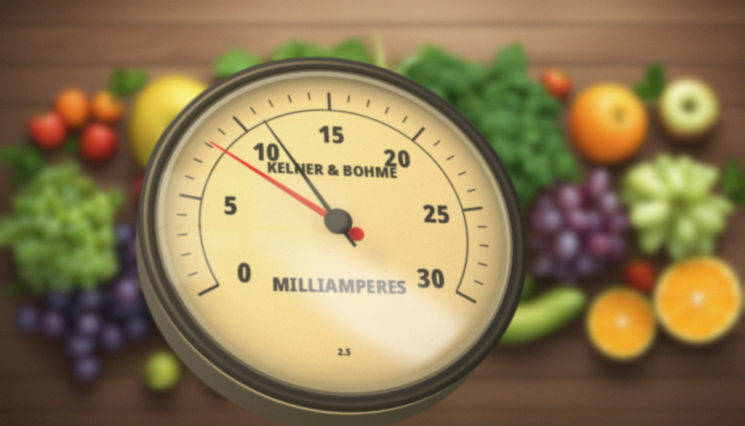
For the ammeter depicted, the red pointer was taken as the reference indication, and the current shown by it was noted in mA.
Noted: 8 mA
